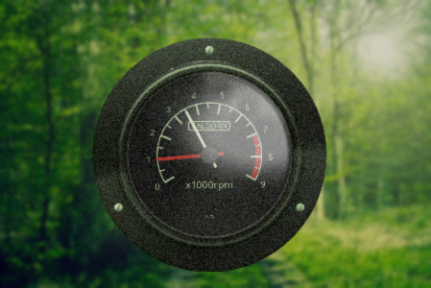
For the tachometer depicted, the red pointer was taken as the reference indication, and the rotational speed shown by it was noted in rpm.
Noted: 1000 rpm
